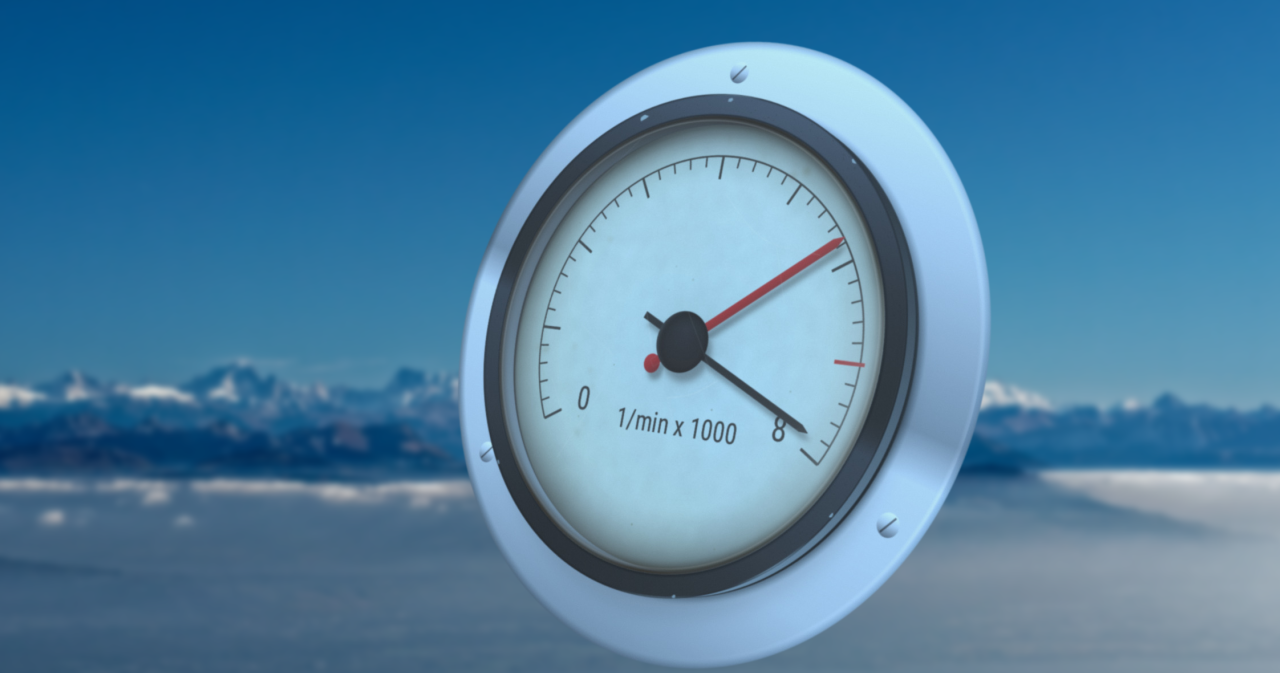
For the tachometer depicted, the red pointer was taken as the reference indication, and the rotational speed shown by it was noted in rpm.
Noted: 5800 rpm
